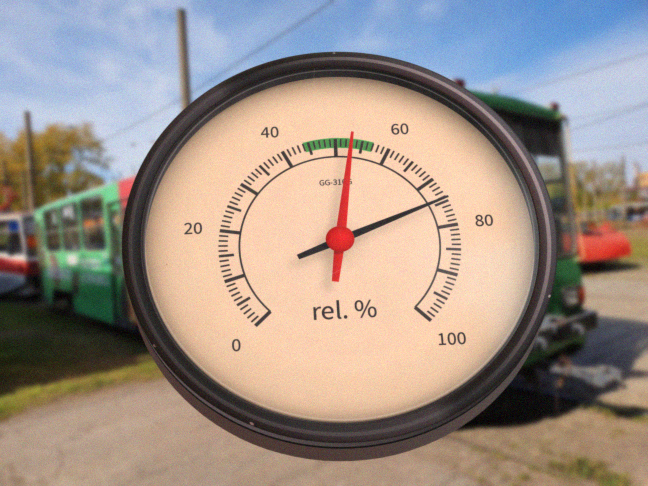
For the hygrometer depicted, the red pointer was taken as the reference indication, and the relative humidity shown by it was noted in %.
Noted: 53 %
